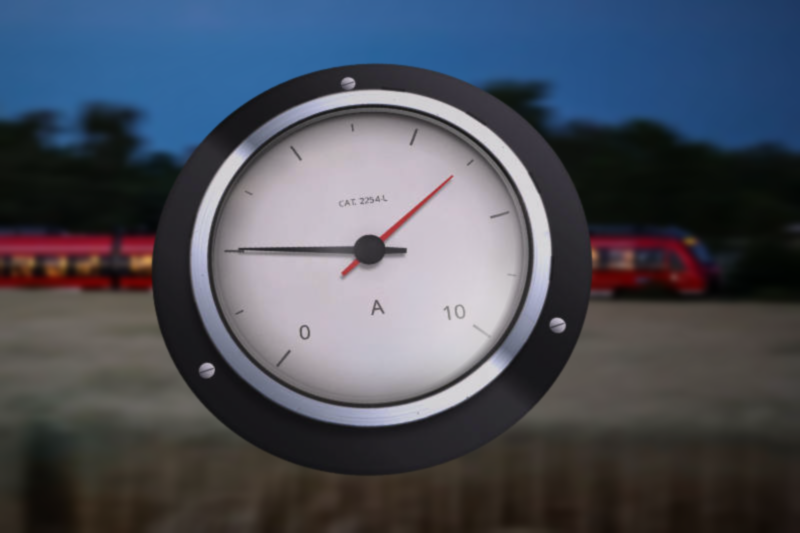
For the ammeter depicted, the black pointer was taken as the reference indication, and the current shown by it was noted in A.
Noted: 2 A
